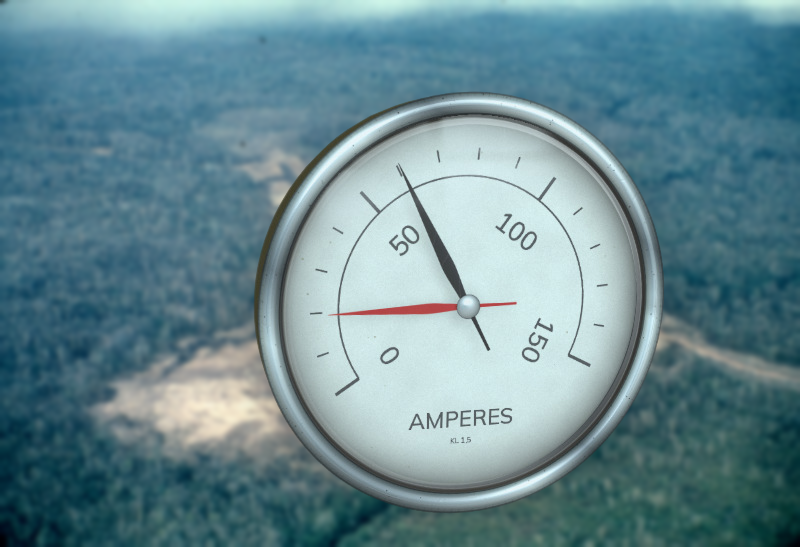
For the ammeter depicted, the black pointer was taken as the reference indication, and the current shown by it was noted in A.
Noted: 60 A
